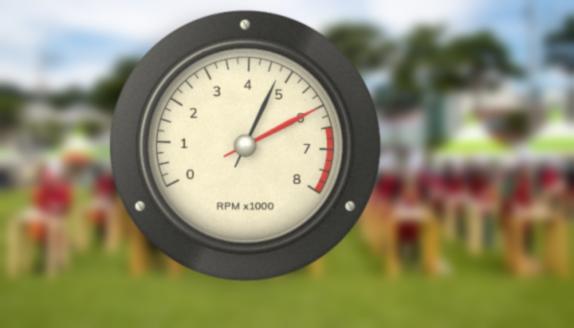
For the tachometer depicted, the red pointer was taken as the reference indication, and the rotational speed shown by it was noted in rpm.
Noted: 6000 rpm
